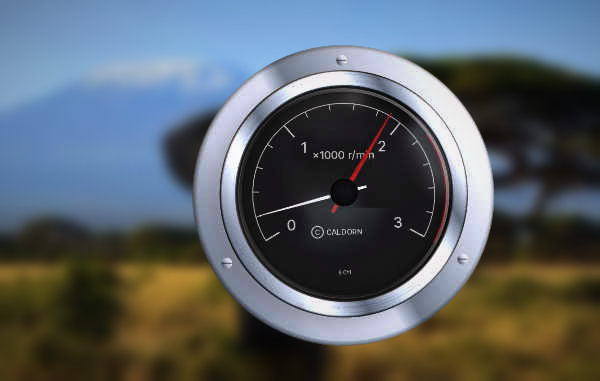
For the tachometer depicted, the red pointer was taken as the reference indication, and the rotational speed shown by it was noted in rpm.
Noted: 1900 rpm
